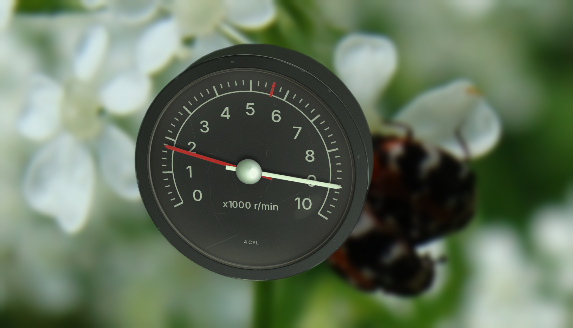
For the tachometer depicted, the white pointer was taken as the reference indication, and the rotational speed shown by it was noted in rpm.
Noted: 9000 rpm
